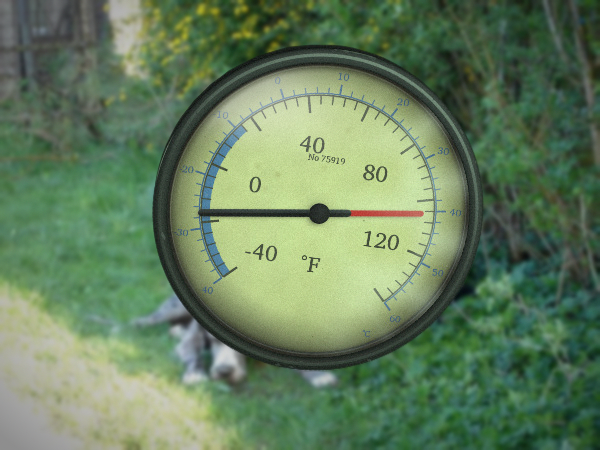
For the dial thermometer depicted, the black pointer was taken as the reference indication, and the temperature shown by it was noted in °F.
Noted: -16 °F
